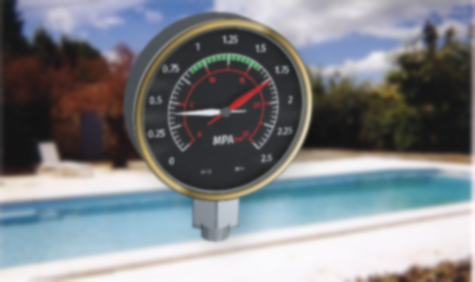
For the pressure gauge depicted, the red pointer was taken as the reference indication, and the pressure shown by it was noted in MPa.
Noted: 1.75 MPa
